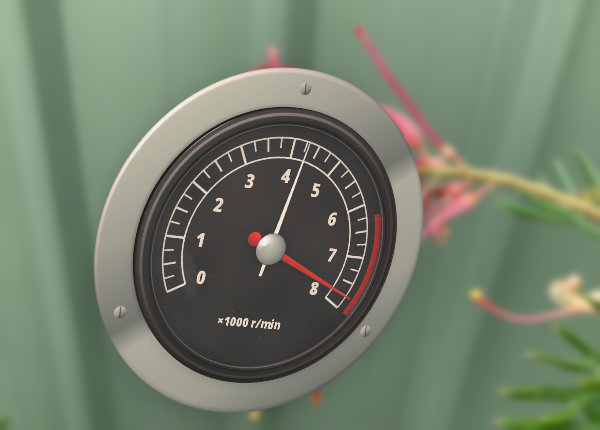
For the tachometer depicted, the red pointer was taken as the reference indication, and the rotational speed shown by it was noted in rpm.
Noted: 7750 rpm
